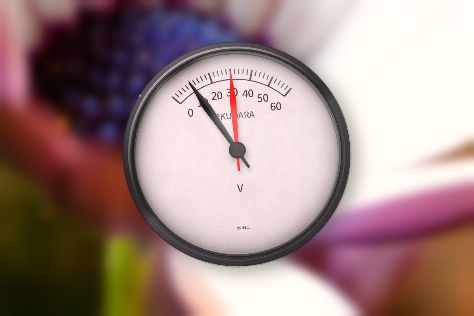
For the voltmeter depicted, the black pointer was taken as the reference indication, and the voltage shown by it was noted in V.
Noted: 10 V
